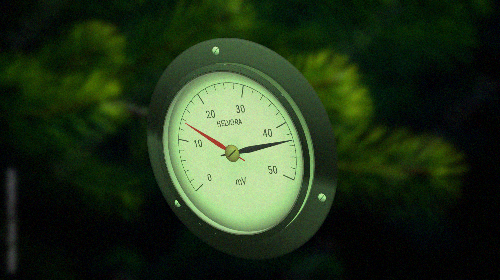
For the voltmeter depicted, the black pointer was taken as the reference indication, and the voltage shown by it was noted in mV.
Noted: 43 mV
